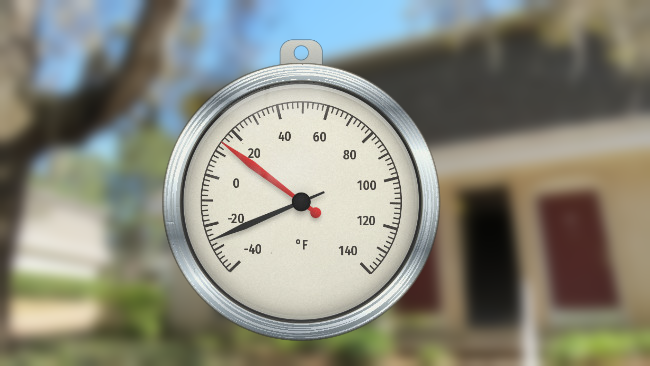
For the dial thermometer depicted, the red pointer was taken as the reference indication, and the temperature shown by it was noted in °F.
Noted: 14 °F
